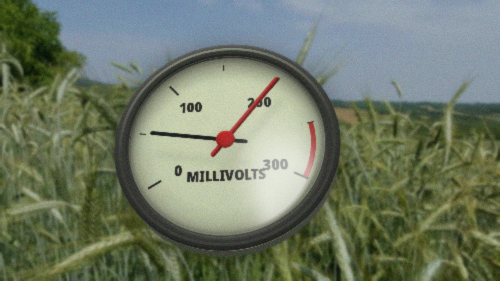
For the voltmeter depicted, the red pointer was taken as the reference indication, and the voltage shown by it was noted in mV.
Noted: 200 mV
